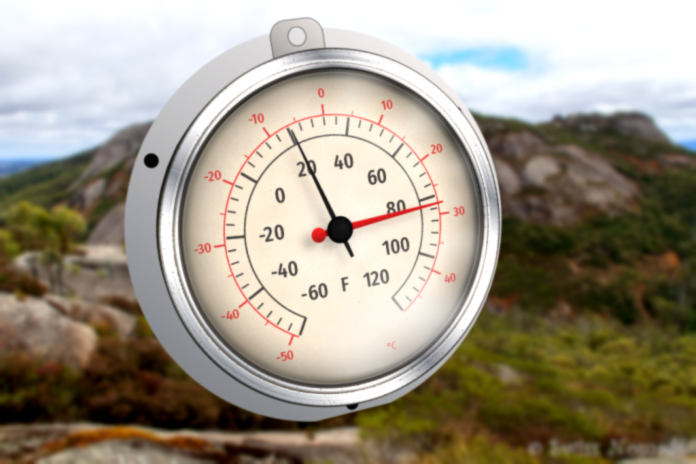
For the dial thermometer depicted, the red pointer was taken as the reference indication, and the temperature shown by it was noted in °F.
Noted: 82 °F
